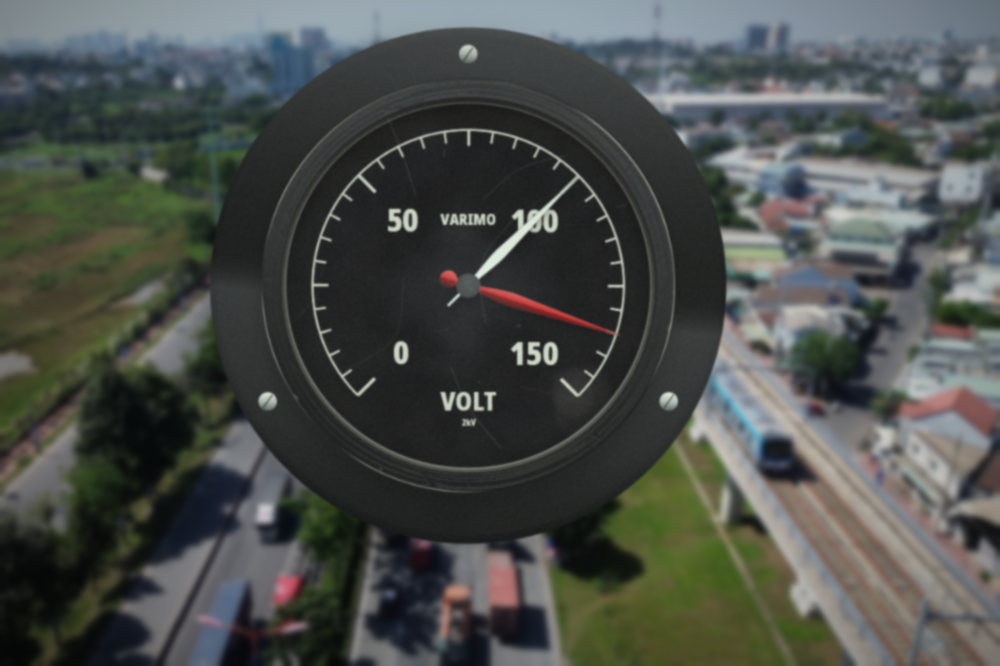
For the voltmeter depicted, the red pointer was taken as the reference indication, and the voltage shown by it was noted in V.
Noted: 135 V
